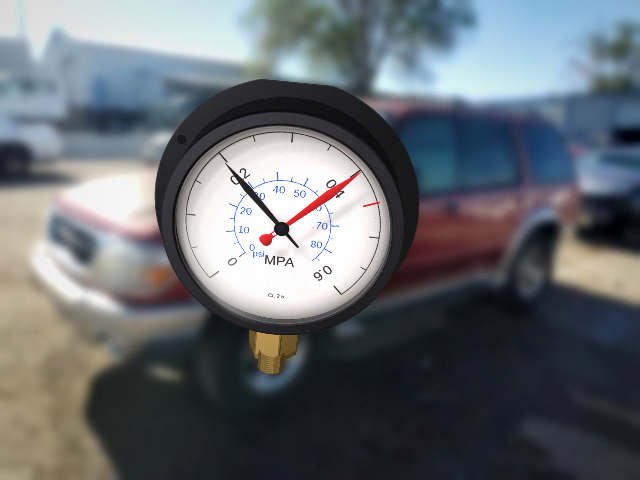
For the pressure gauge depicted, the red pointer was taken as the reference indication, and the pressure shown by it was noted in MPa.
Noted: 0.4 MPa
